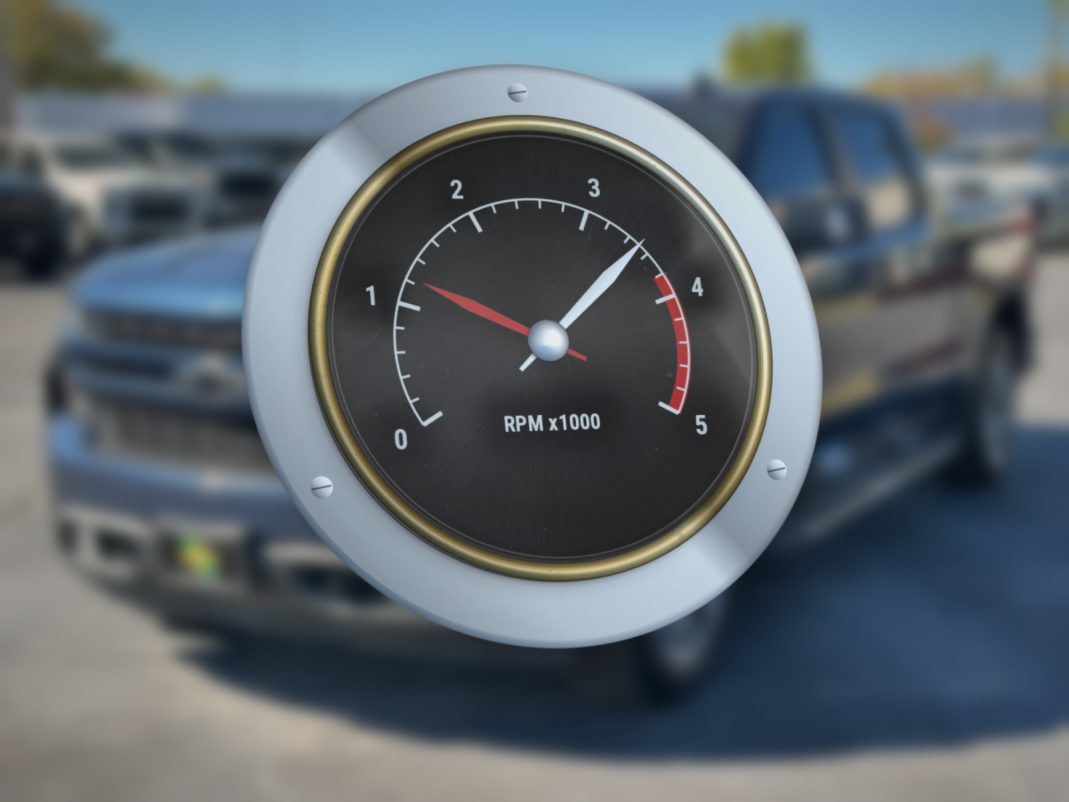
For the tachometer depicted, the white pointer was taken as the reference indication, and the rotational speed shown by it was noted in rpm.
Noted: 3500 rpm
